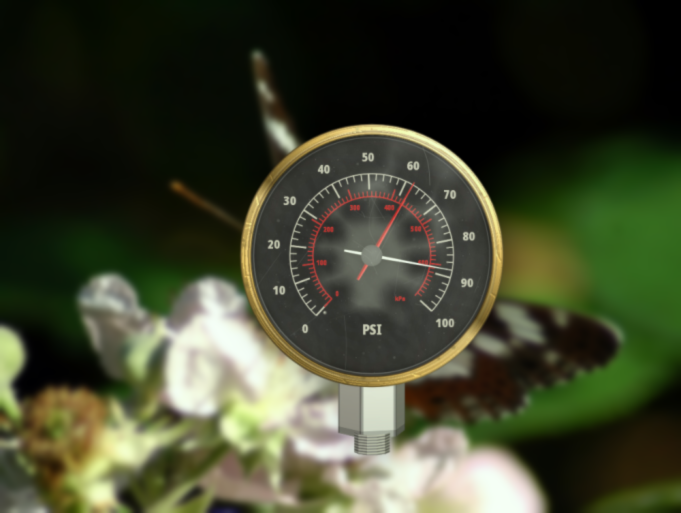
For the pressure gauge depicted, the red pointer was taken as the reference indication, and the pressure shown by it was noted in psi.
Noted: 62 psi
